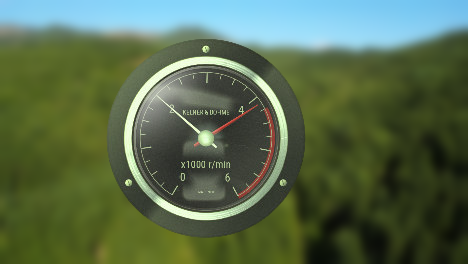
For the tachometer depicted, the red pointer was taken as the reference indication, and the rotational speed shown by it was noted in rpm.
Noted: 4125 rpm
